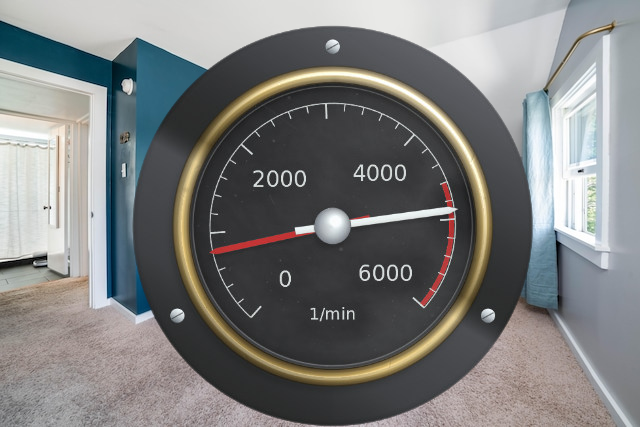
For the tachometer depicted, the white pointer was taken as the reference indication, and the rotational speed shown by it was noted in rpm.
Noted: 4900 rpm
